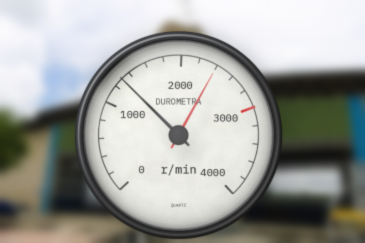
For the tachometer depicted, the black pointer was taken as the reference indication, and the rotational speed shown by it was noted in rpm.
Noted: 1300 rpm
